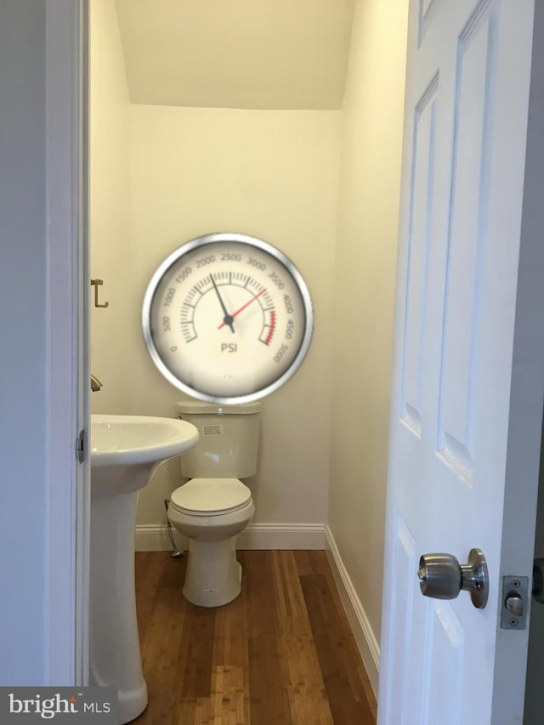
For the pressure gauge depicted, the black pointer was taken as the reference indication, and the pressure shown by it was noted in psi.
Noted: 2000 psi
